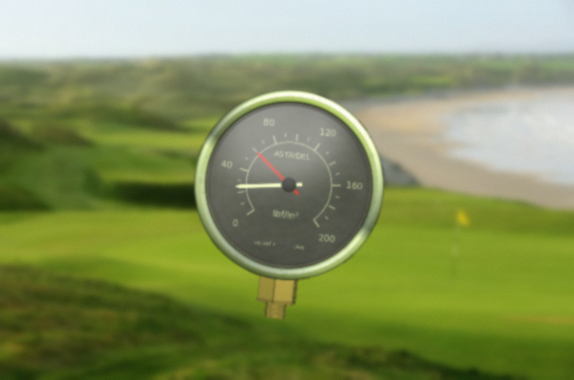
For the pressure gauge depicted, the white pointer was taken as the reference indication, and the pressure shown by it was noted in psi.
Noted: 25 psi
